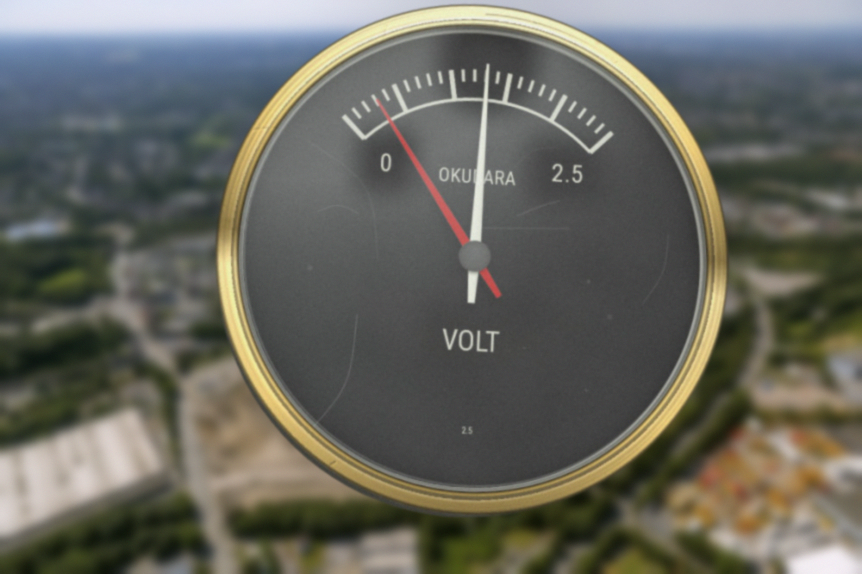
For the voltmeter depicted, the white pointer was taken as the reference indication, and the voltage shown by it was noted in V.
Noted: 1.3 V
